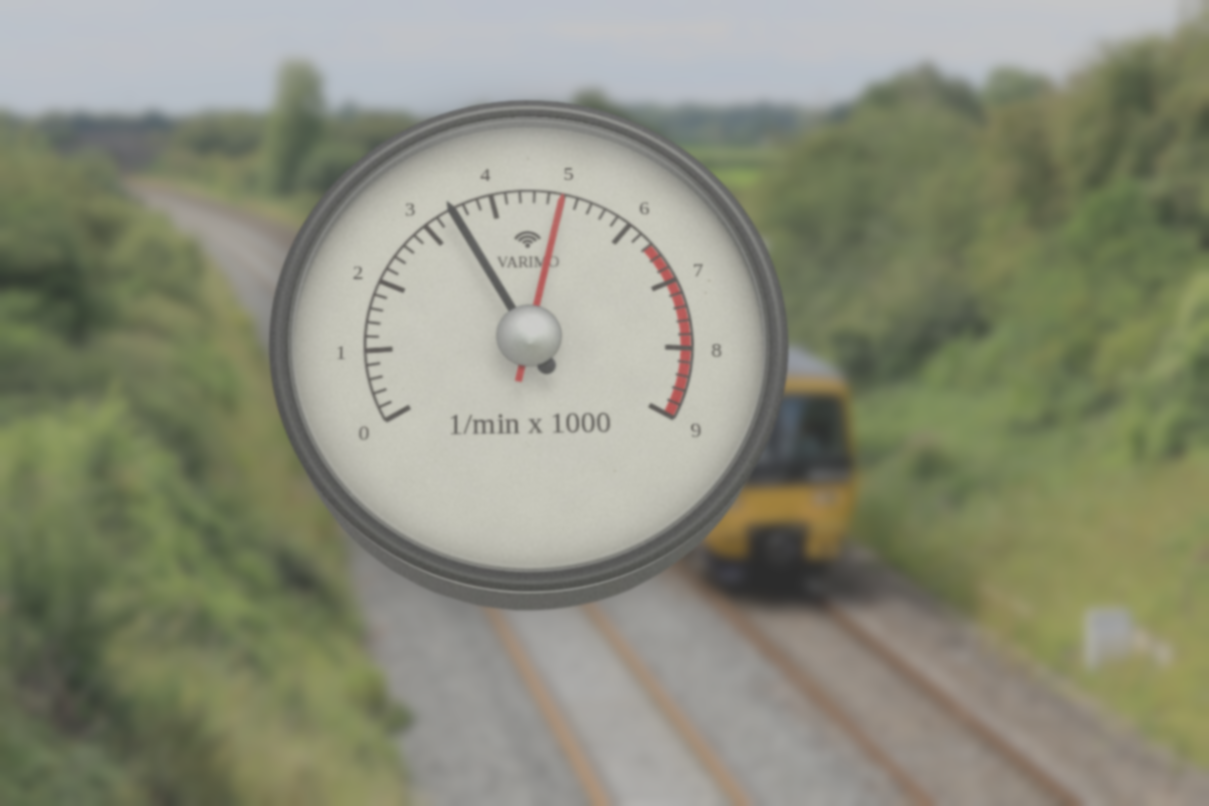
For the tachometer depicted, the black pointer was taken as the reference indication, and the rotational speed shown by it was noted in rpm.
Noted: 3400 rpm
